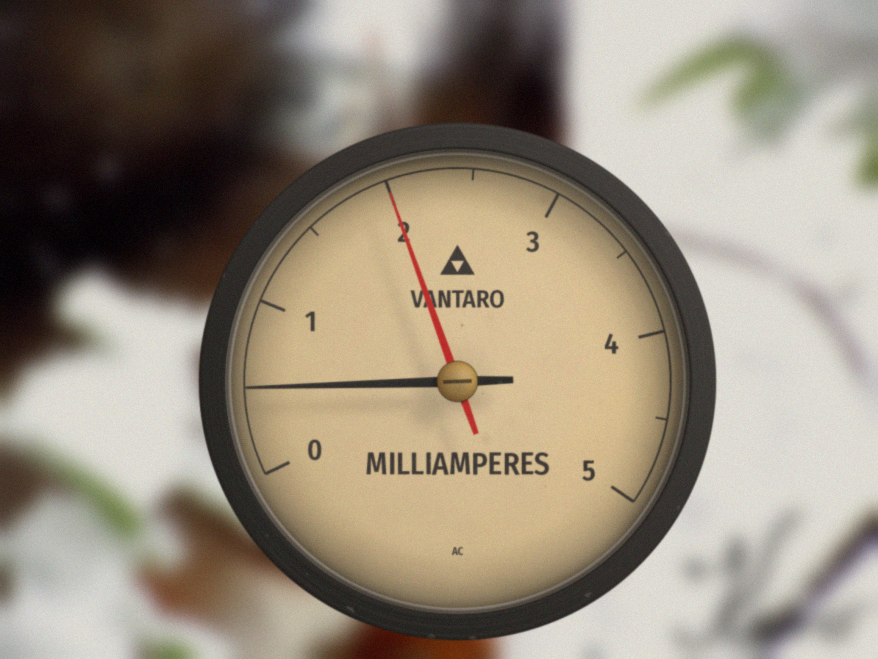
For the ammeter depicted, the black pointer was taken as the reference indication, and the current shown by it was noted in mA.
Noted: 0.5 mA
